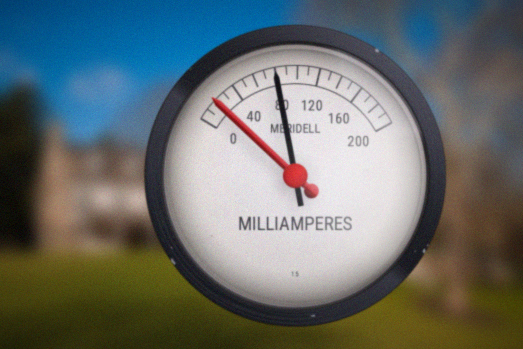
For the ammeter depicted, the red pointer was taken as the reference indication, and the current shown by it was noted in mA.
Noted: 20 mA
